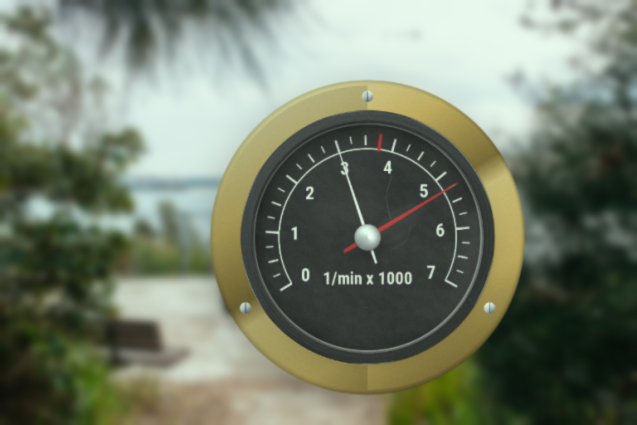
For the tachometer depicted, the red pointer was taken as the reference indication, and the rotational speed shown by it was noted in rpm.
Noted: 5250 rpm
